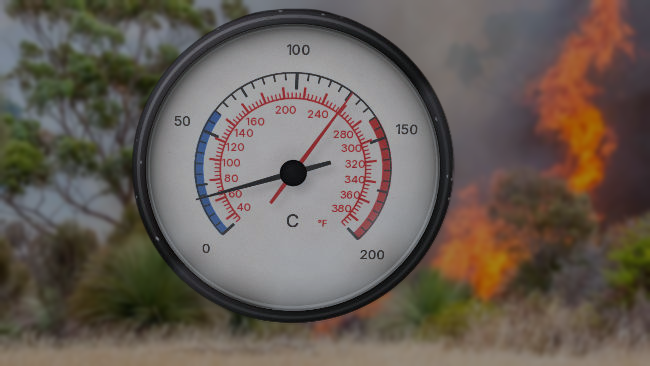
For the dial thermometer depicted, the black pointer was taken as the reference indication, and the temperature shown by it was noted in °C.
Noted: 20 °C
